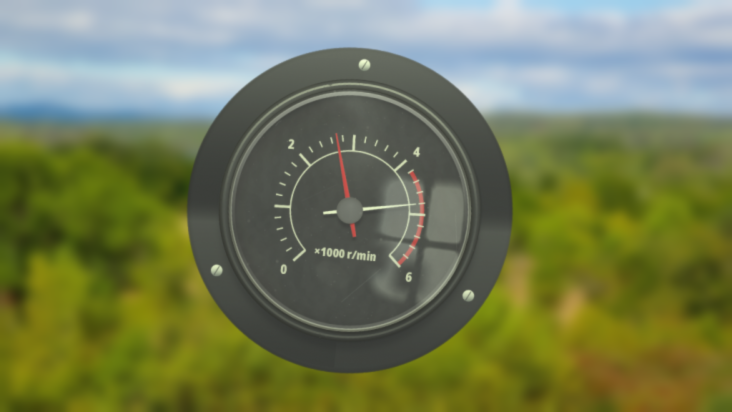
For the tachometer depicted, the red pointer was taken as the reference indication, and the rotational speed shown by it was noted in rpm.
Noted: 2700 rpm
